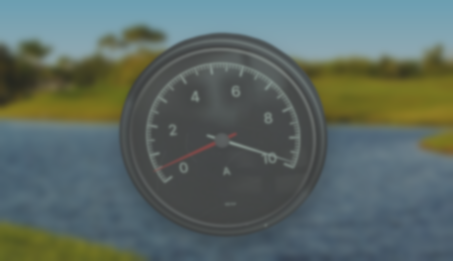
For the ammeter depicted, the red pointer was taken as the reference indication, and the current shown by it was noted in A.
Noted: 0.5 A
